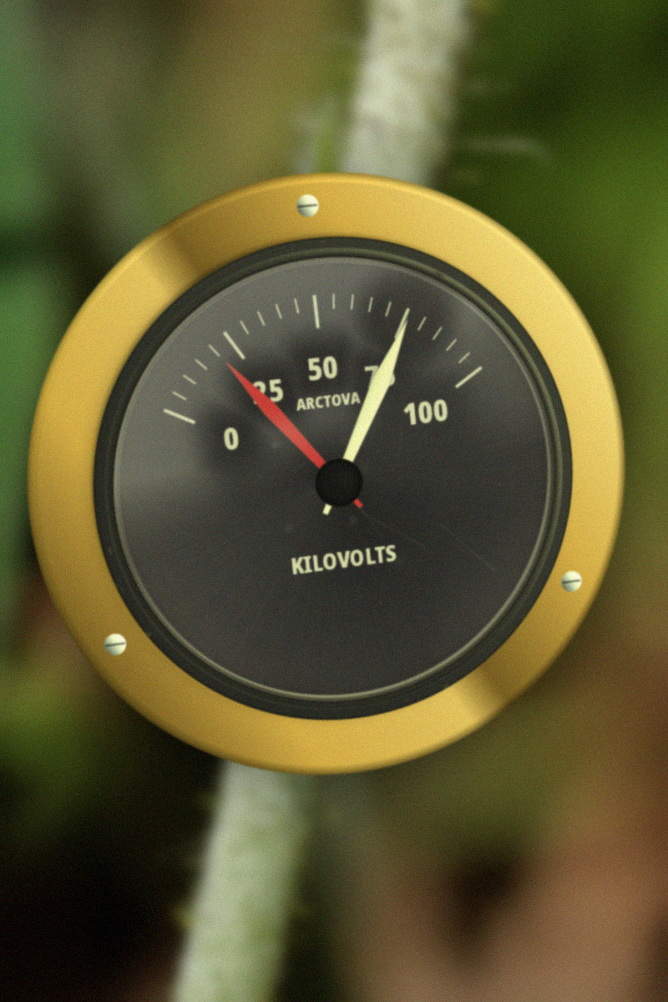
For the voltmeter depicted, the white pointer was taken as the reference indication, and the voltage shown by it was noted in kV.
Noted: 75 kV
